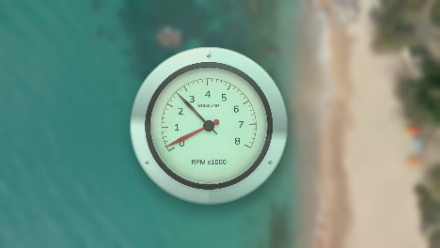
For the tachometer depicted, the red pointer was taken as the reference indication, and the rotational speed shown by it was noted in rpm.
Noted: 200 rpm
